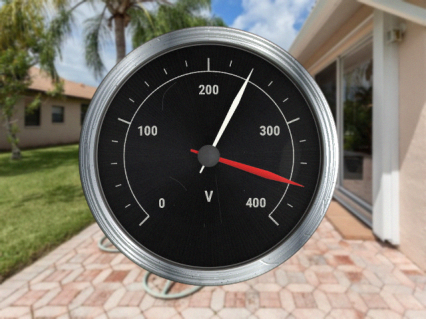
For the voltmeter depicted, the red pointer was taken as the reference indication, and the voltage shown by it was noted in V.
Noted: 360 V
